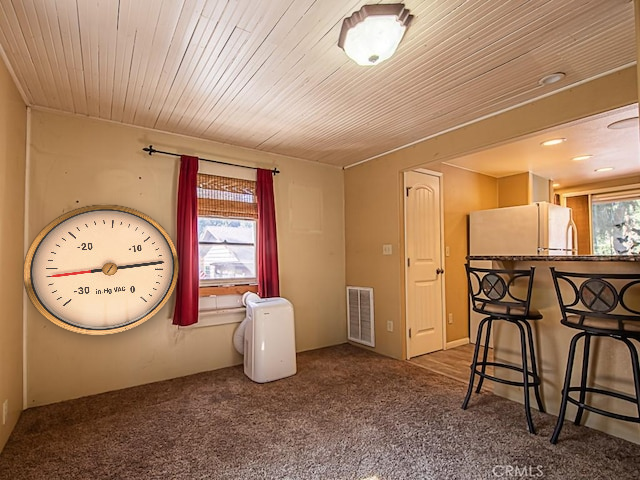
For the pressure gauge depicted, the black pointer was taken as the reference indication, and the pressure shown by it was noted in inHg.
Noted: -6 inHg
